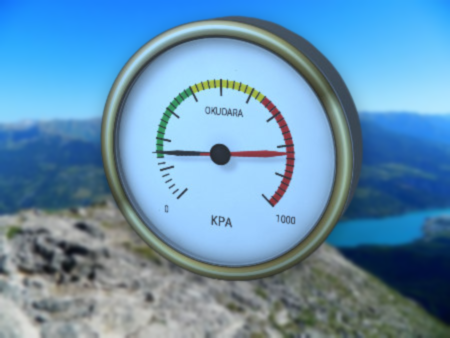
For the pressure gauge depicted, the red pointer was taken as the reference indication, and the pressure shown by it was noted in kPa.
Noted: 820 kPa
